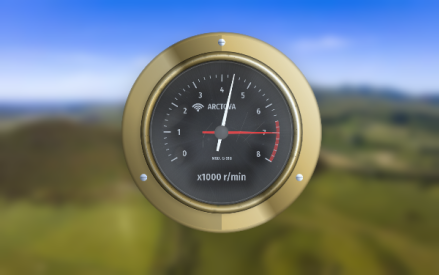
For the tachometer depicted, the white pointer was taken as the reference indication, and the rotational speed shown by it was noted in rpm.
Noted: 4400 rpm
